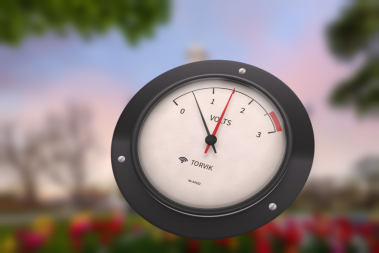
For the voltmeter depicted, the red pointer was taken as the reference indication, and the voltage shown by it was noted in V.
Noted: 1.5 V
